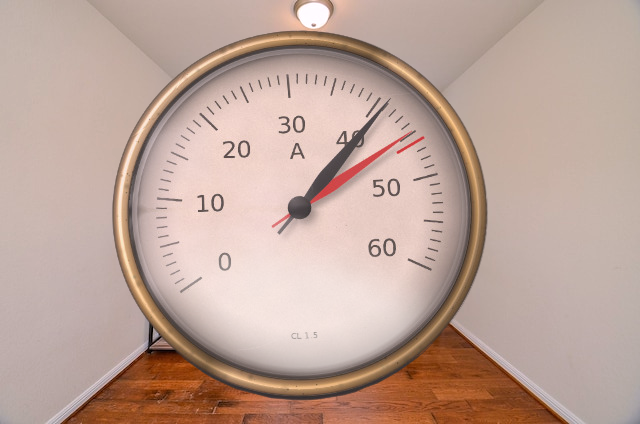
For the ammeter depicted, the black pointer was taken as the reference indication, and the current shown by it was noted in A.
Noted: 41 A
